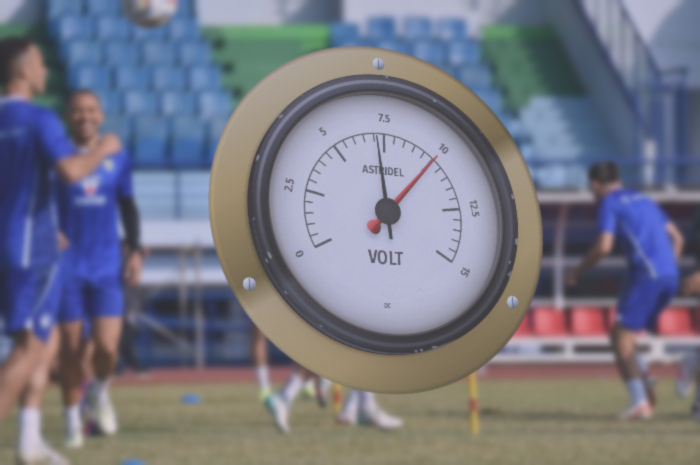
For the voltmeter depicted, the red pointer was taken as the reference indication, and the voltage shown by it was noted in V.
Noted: 10 V
